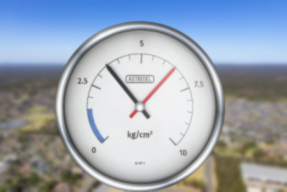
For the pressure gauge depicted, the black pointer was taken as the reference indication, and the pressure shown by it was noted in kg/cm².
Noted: 3.5 kg/cm²
